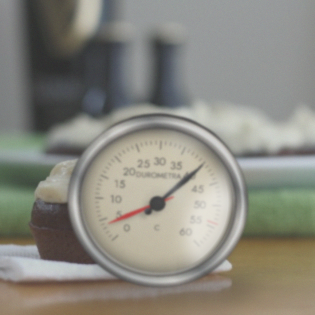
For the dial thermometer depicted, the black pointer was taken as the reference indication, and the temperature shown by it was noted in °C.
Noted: 40 °C
